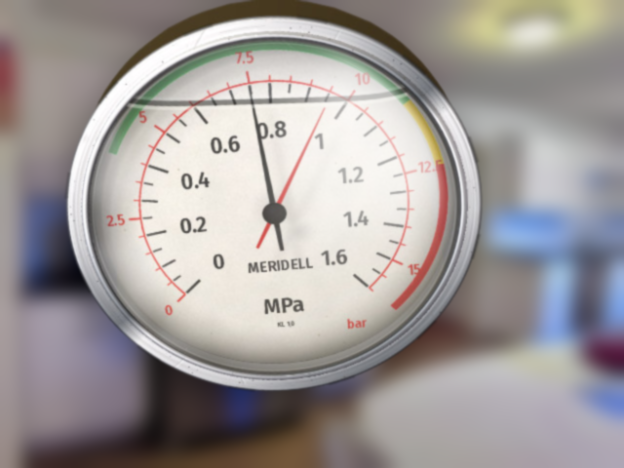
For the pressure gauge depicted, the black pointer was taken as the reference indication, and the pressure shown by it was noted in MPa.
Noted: 0.75 MPa
